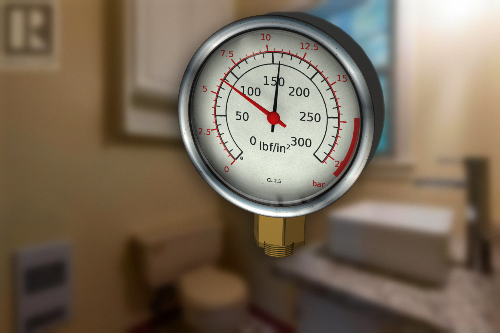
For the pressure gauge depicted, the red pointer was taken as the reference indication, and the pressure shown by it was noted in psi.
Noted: 90 psi
